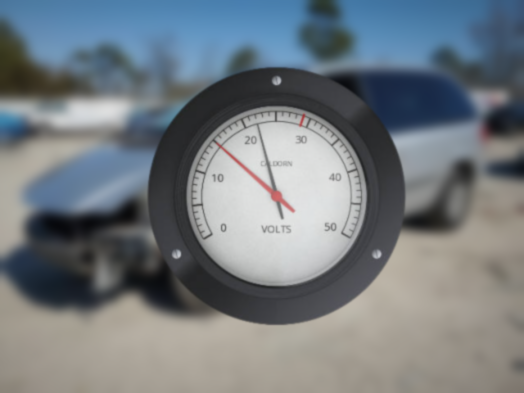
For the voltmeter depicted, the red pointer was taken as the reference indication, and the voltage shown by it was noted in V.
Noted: 15 V
